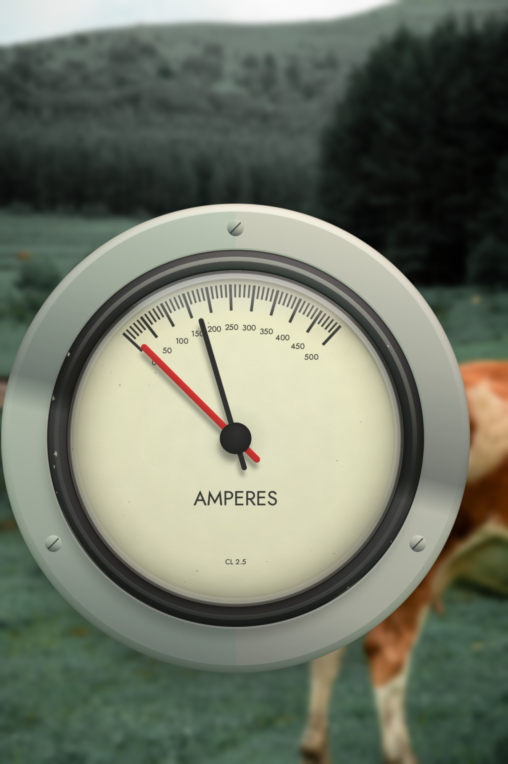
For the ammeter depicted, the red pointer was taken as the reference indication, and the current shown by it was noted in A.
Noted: 10 A
